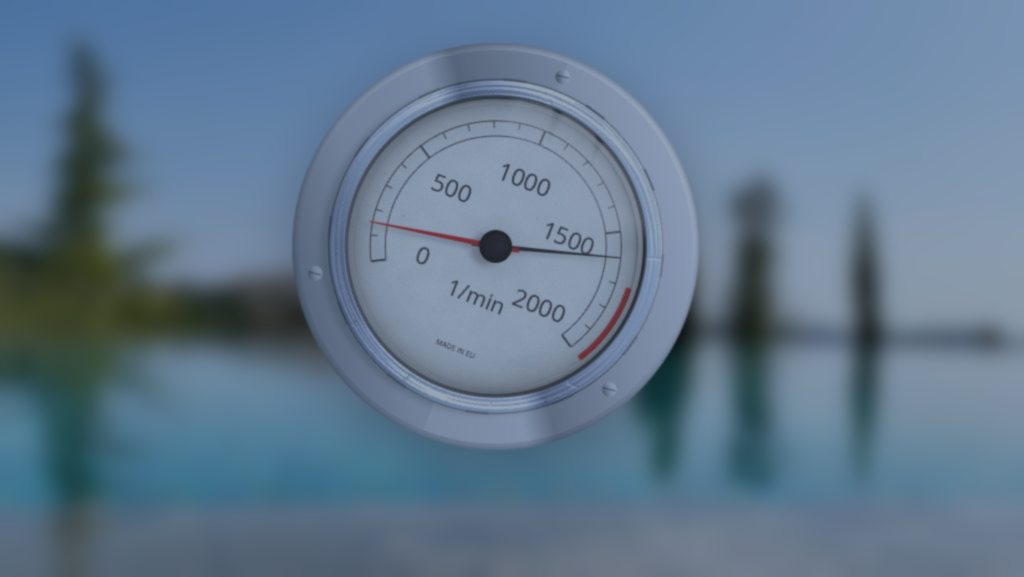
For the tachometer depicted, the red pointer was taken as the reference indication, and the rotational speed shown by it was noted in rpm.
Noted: 150 rpm
